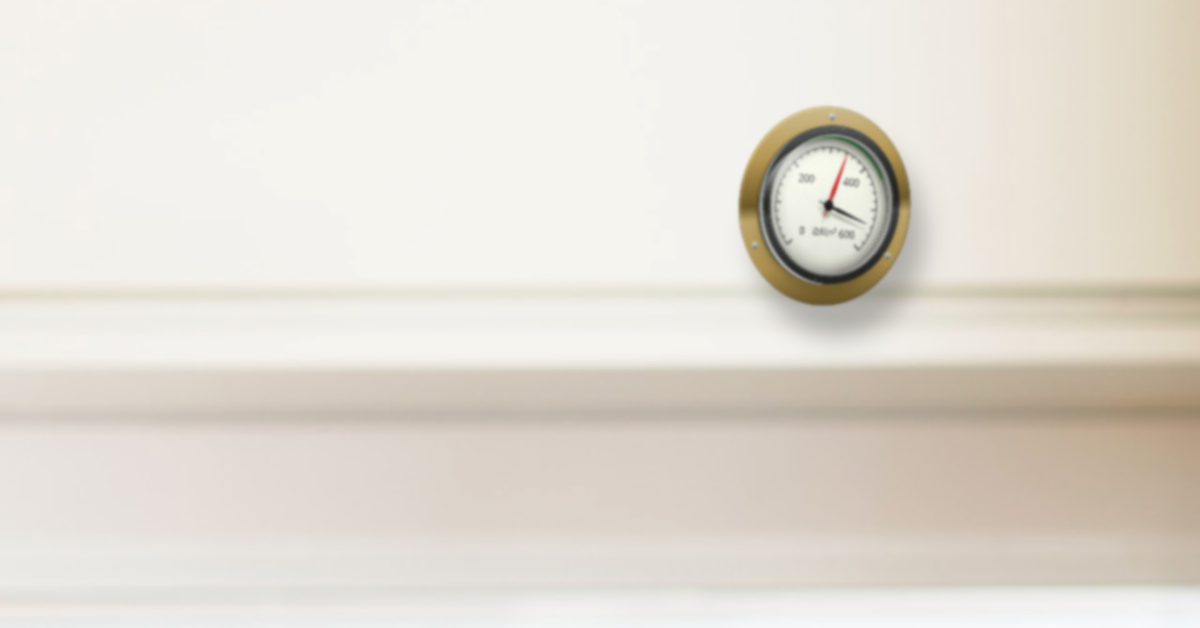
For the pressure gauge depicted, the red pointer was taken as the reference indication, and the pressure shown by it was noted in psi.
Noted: 340 psi
